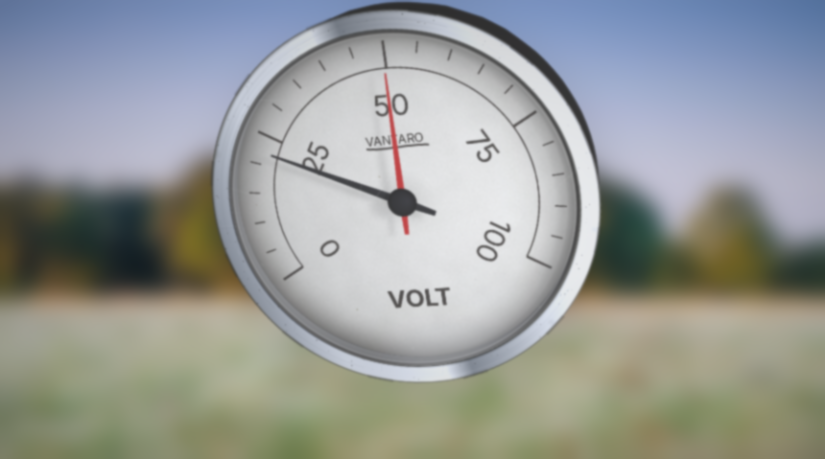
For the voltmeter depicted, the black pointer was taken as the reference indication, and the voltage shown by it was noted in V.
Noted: 22.5 V
